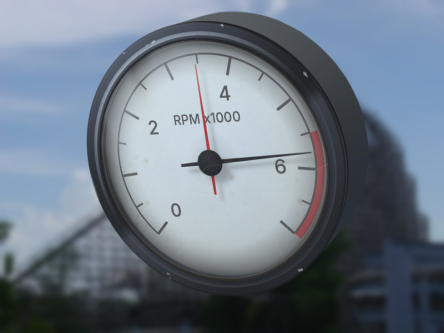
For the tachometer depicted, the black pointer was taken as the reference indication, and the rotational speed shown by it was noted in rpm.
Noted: 5750 rpm
